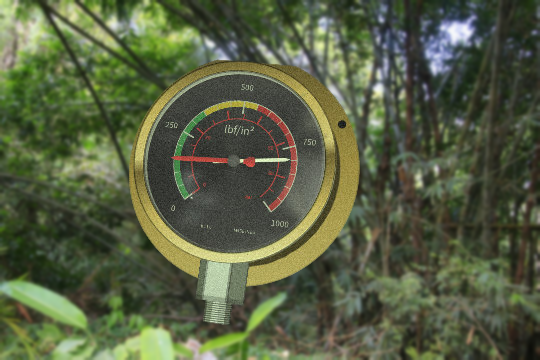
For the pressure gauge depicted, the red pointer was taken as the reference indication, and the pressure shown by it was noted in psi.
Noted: 150 psi
